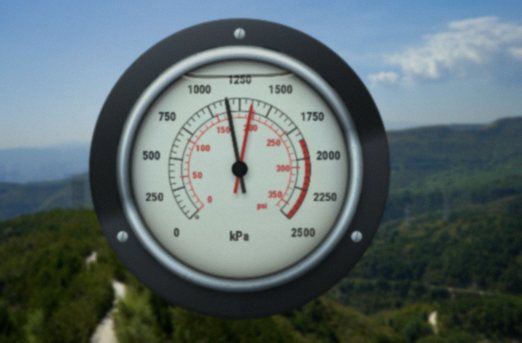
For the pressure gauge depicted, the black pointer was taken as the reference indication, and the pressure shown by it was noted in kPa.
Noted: 1150 kPa
